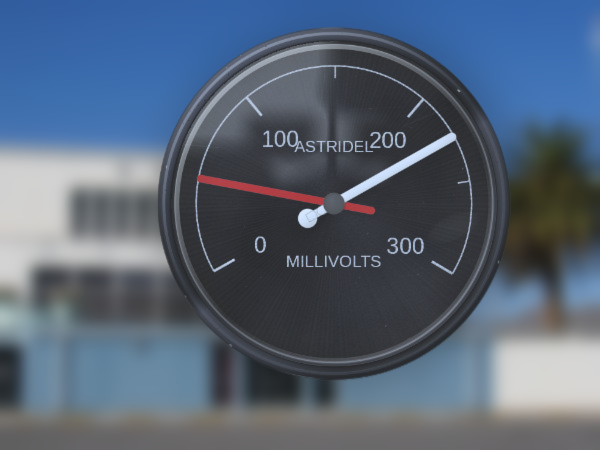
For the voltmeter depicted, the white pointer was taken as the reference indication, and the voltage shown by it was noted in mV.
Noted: 225 mV
